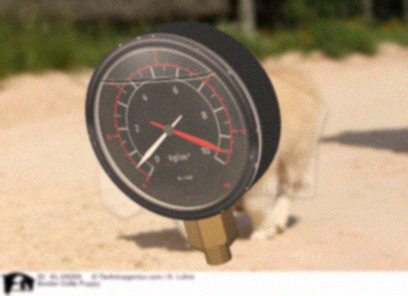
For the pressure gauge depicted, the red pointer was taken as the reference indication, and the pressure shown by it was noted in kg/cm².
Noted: 9.5 kg/cm²
